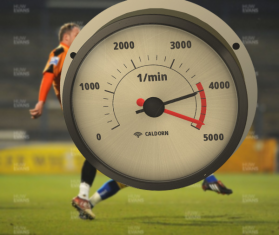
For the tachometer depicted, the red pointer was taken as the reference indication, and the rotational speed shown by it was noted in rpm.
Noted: 4800 rpm
